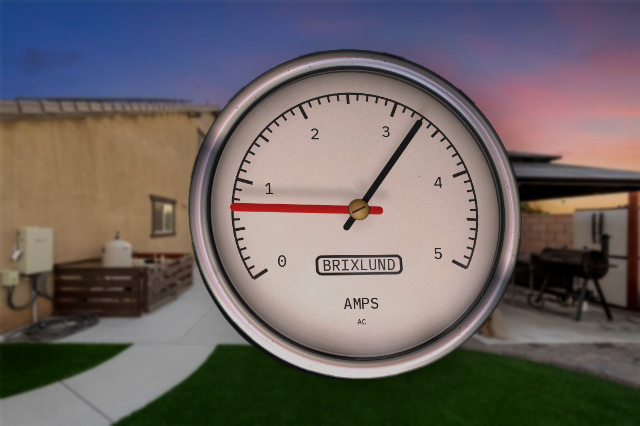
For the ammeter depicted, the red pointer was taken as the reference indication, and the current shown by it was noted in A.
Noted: 0.7 A
